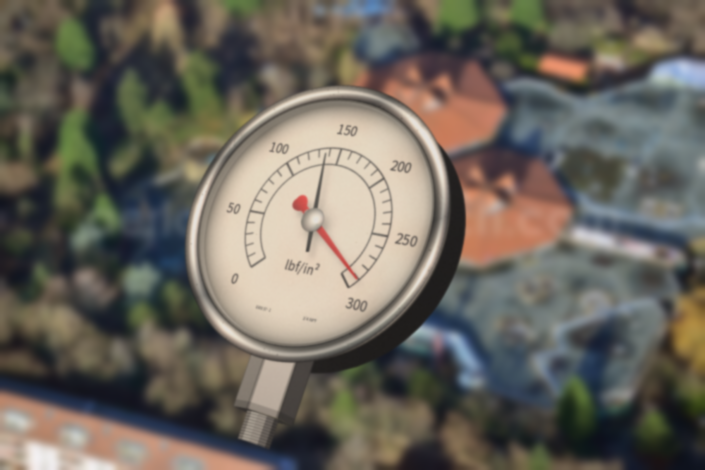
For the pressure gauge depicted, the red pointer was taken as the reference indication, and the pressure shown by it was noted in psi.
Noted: 290 psi
